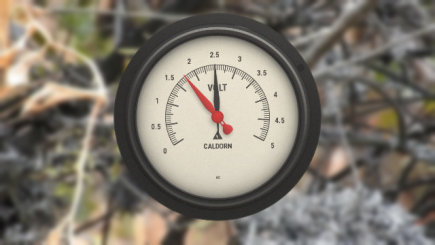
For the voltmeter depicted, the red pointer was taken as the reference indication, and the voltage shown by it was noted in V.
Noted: 1.75 V
